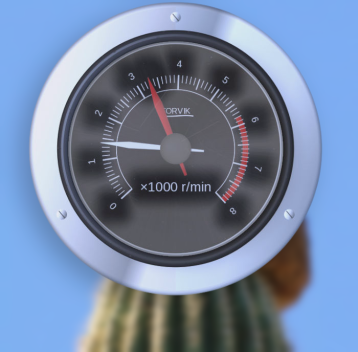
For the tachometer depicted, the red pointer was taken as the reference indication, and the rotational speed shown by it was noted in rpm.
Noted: 3300 rpm
